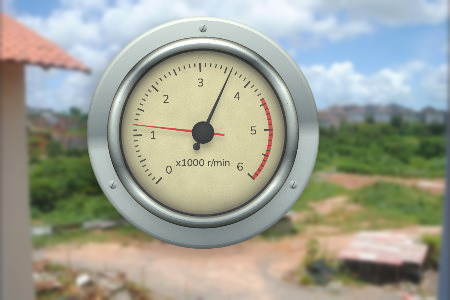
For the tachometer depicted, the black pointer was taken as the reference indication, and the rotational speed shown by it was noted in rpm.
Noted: 3600 rpm
